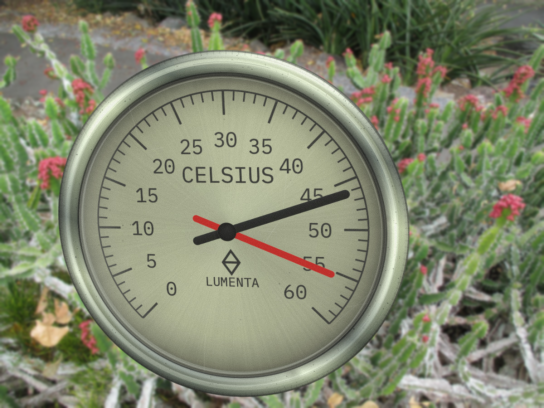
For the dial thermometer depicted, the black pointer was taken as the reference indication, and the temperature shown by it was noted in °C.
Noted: 46 °C
